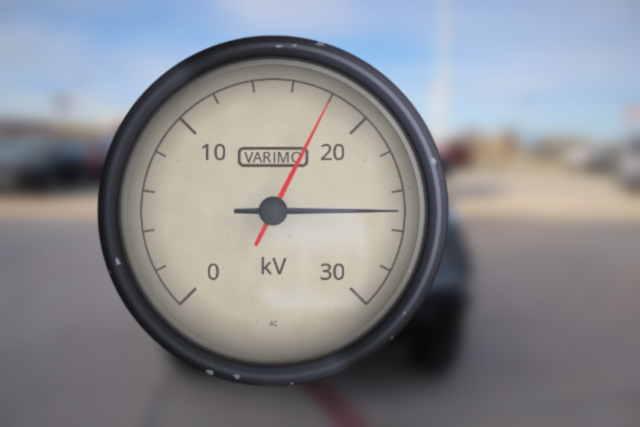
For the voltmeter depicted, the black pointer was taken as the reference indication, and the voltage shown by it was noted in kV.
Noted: 25 kV
